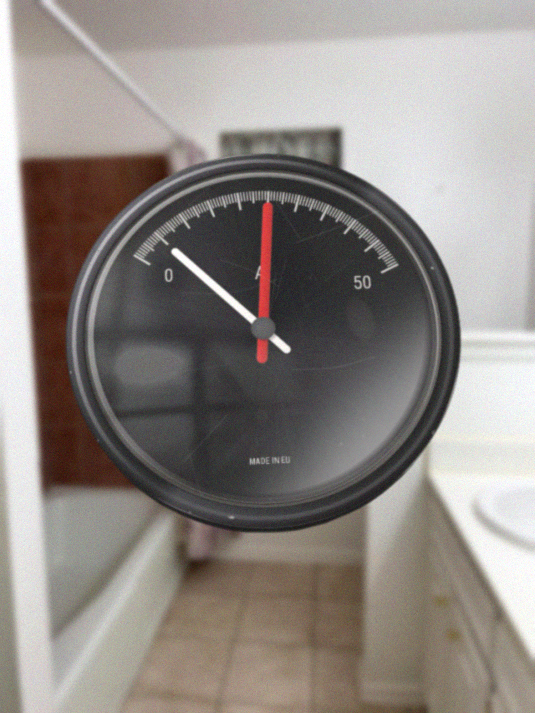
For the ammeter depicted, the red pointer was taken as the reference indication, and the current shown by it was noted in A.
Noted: 25 A
